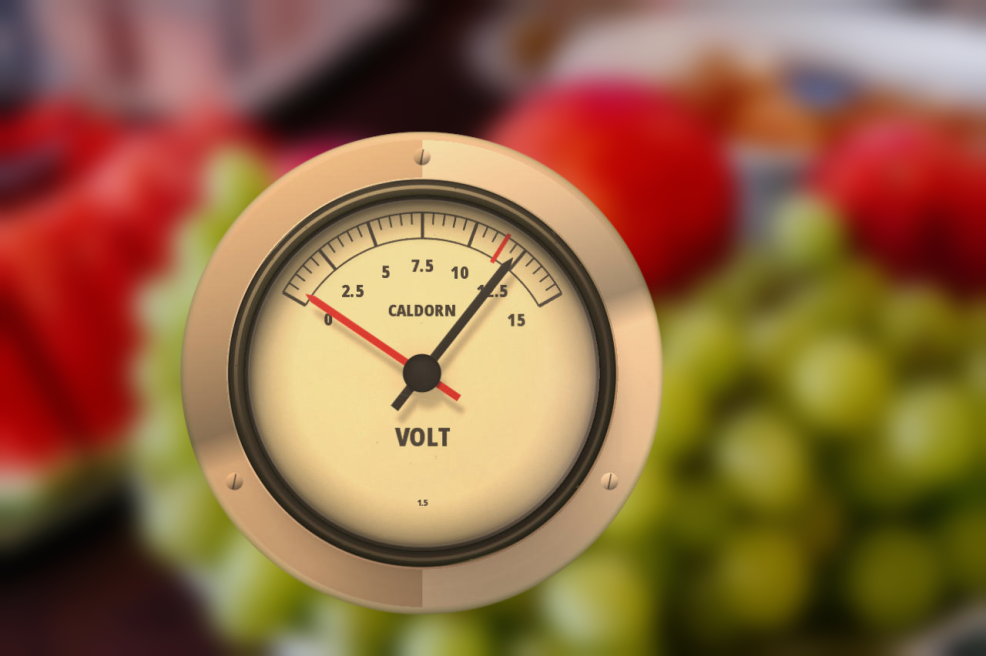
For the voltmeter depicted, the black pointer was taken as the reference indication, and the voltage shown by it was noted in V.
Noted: 12.25 V
